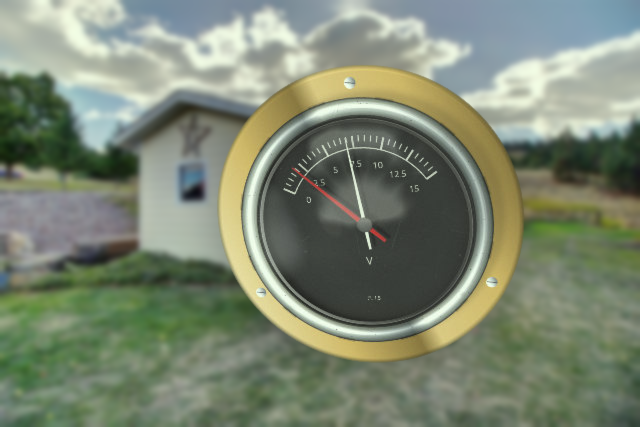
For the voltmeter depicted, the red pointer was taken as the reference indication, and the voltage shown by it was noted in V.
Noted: 2 V
